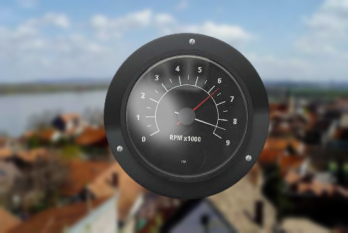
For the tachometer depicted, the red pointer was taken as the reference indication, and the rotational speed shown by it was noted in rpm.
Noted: 6250 rpm
